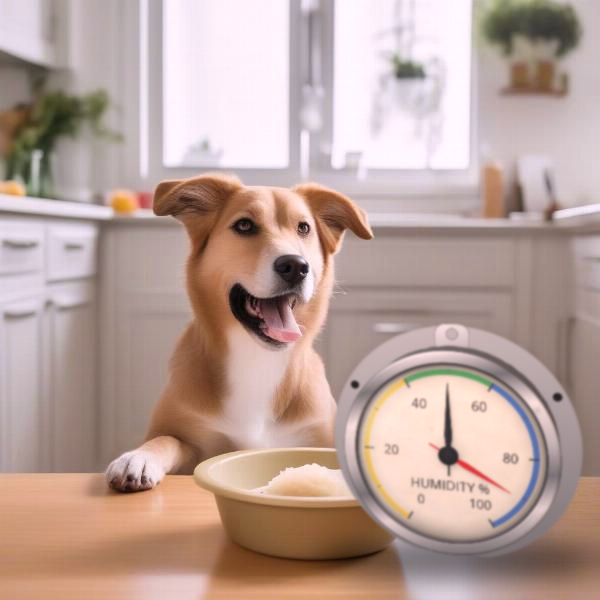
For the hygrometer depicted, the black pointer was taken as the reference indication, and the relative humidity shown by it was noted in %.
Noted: 50 %
